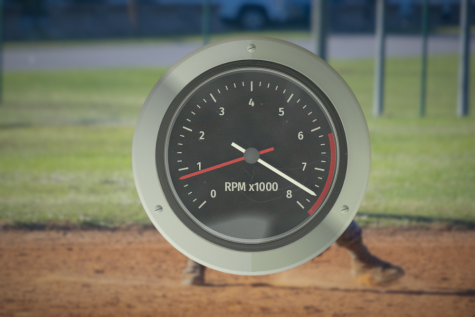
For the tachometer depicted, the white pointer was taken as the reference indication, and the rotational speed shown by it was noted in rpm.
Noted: 7600 rpm
